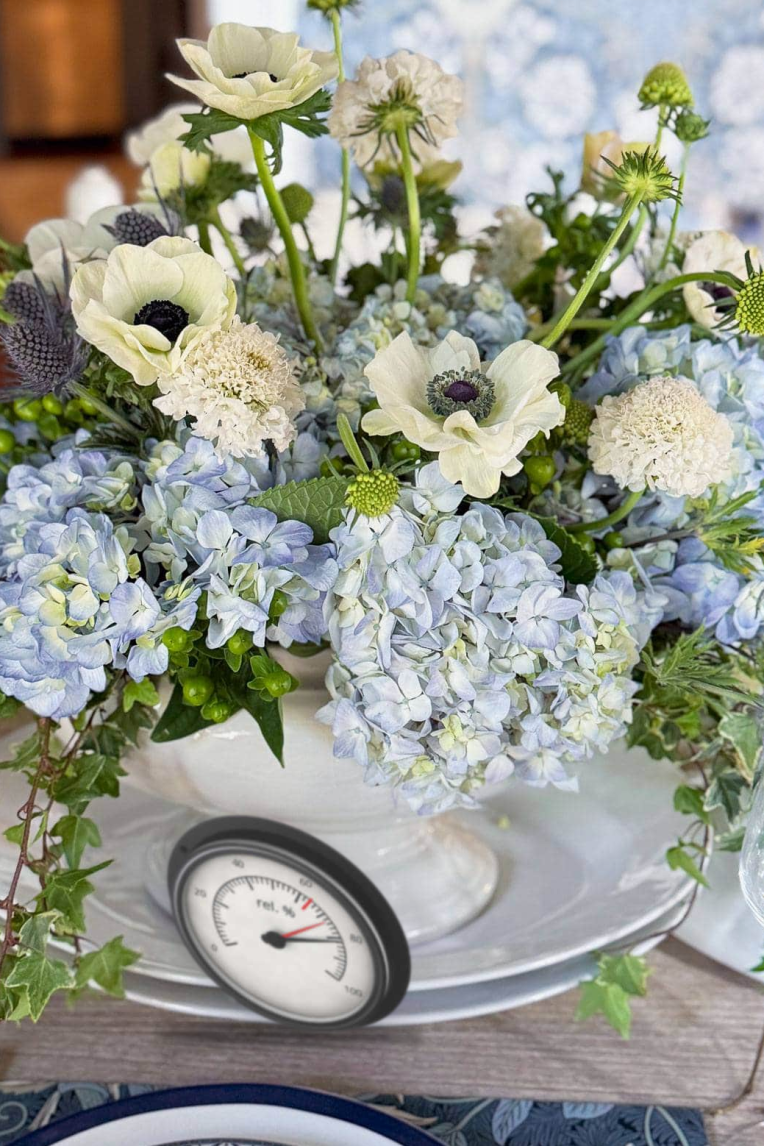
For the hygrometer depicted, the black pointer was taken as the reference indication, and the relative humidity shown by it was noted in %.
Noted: 80 %
